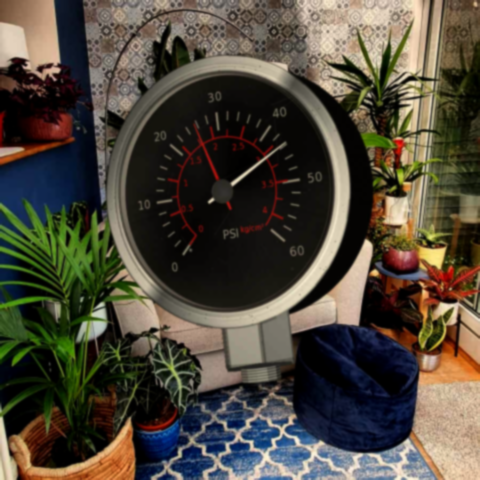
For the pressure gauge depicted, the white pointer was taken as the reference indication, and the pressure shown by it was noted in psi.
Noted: 44 psi
